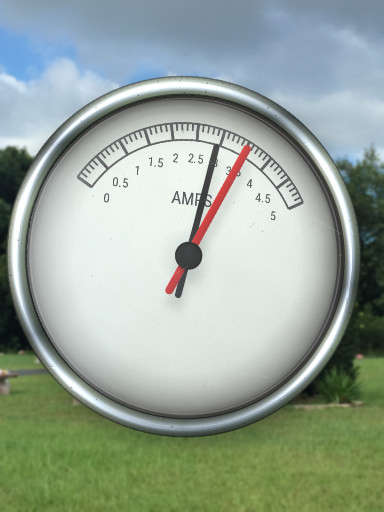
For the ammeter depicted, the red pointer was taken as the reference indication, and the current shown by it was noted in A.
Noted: 3.5 A
